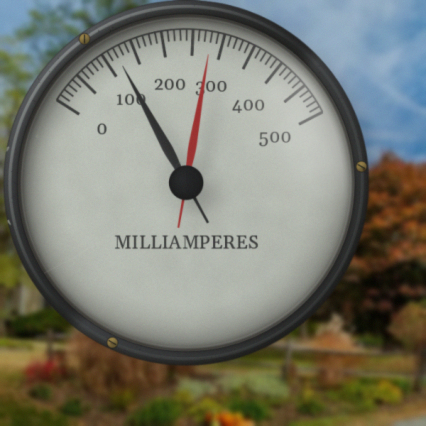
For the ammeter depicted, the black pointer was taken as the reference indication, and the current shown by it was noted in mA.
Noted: 120 mA
